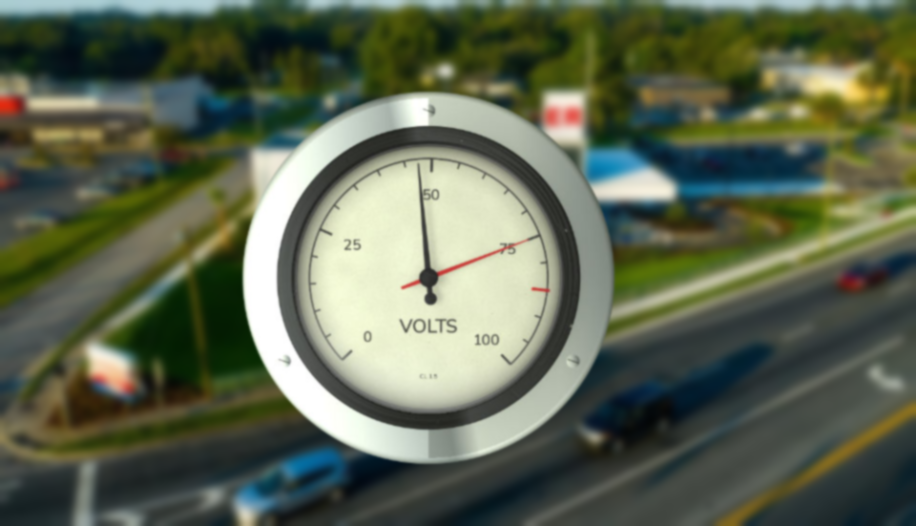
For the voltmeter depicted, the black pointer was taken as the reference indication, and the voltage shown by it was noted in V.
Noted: 47.5 V
